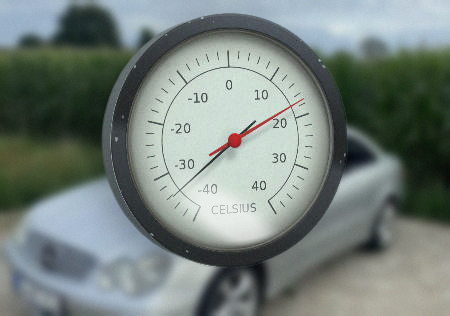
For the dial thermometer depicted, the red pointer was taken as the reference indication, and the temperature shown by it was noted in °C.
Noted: 17 °C
